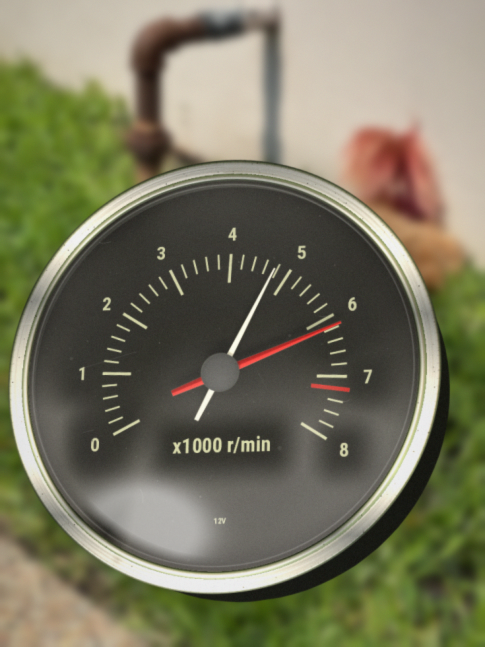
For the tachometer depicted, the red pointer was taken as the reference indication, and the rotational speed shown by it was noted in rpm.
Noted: 6200 rpm
